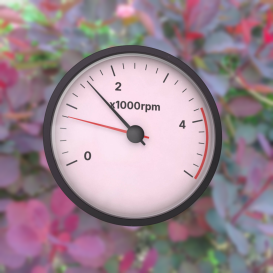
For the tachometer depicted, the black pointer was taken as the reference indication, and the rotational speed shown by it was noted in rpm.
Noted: 1500 rpm
